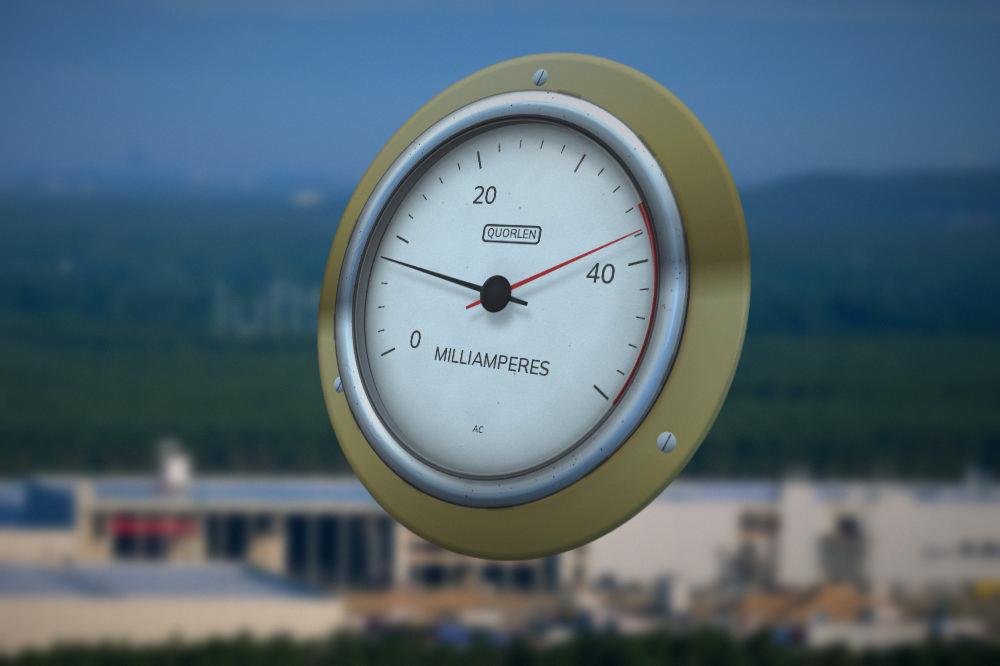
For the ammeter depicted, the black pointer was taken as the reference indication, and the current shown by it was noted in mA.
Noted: 8 mA
